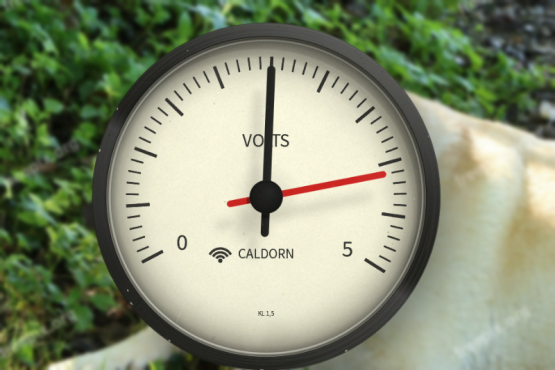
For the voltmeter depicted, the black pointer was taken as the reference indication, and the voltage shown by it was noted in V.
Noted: 2.5 V
